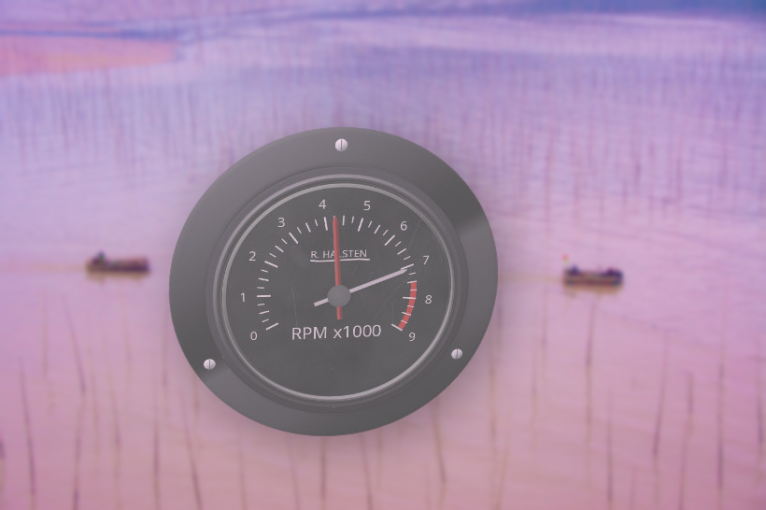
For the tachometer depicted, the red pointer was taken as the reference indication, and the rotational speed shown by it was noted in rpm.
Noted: 4250 rpm
